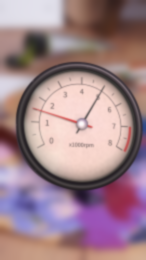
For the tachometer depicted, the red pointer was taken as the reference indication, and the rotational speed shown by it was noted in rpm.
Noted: 1500 rpm
